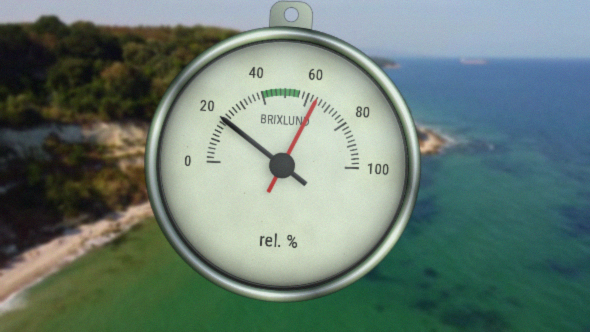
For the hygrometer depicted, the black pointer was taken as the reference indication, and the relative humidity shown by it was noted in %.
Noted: 20 %
